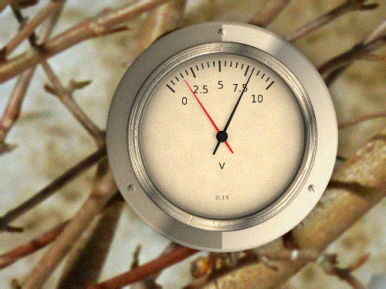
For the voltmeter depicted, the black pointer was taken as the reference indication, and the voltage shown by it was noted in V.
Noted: 8 V
